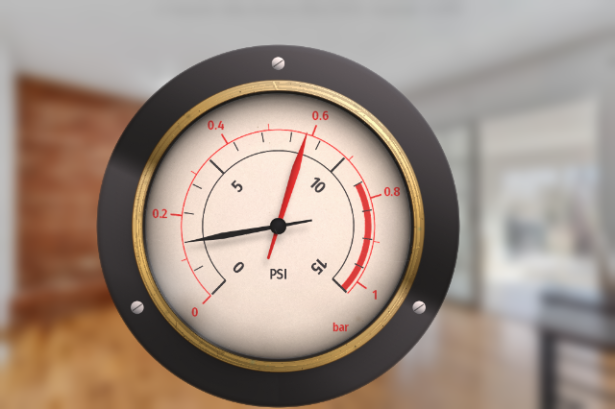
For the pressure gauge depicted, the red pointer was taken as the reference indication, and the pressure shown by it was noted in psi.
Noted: 8.5 psi
